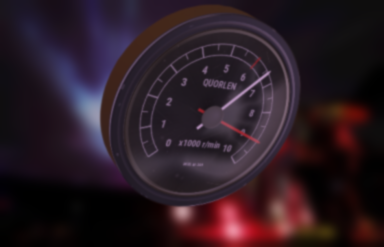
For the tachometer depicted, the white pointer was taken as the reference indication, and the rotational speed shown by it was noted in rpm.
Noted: 6500 rpm
